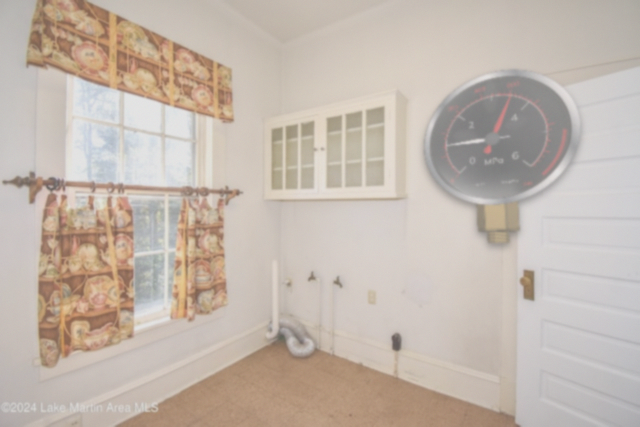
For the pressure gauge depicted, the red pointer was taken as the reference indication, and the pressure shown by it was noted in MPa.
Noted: 3.5 MPa
